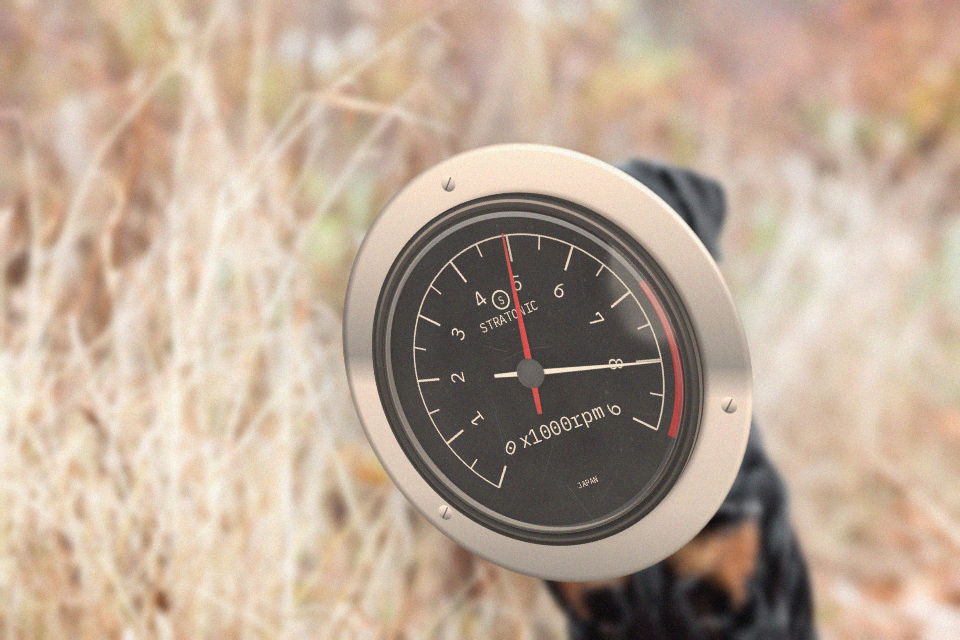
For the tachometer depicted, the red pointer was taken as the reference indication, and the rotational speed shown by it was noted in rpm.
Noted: 5000 rpm
